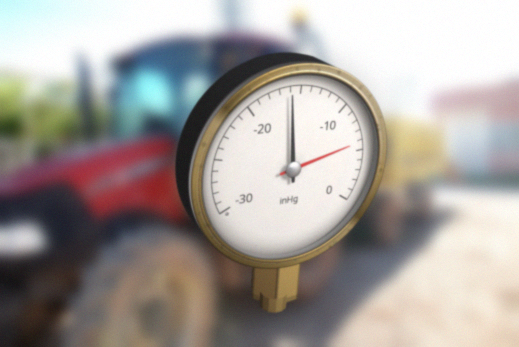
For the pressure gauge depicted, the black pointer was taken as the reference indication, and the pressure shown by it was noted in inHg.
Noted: -16 inHg
